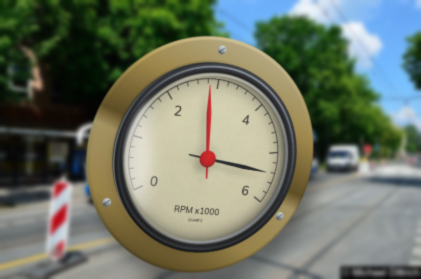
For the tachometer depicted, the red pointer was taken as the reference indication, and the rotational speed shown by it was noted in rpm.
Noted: 2800 rpm
